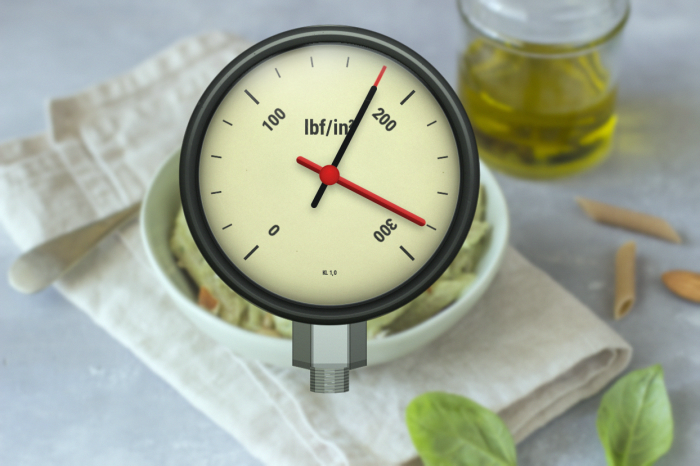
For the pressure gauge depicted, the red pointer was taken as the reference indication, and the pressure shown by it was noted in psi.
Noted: 280 psi
